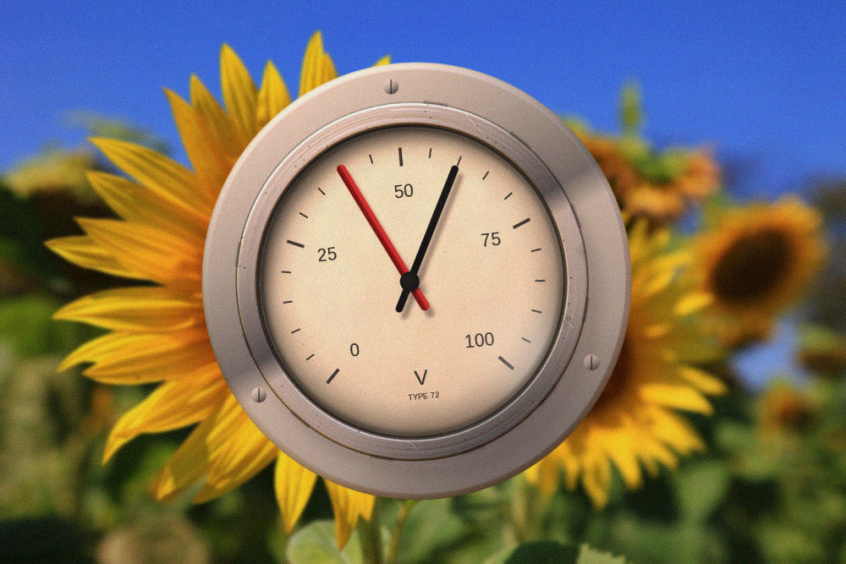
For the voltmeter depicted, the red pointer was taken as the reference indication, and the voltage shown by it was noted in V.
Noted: 40 V
